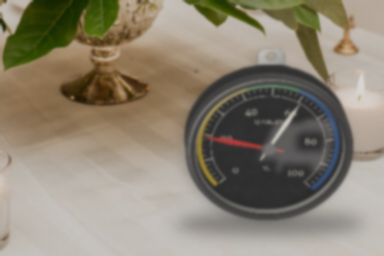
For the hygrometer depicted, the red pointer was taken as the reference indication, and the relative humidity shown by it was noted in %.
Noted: 20 %
